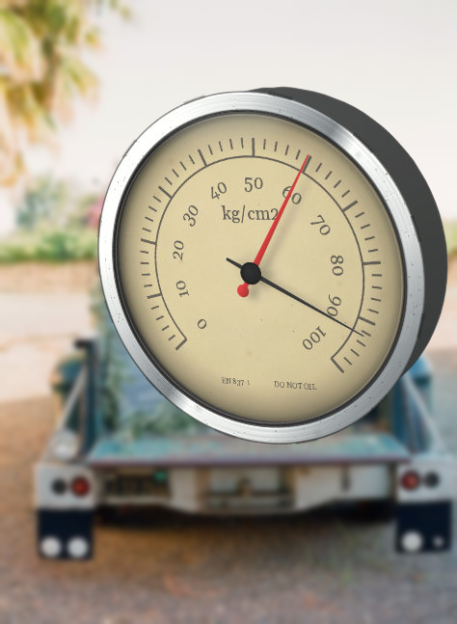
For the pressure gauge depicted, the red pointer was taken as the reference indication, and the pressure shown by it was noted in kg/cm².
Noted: 60 kg/cm²
